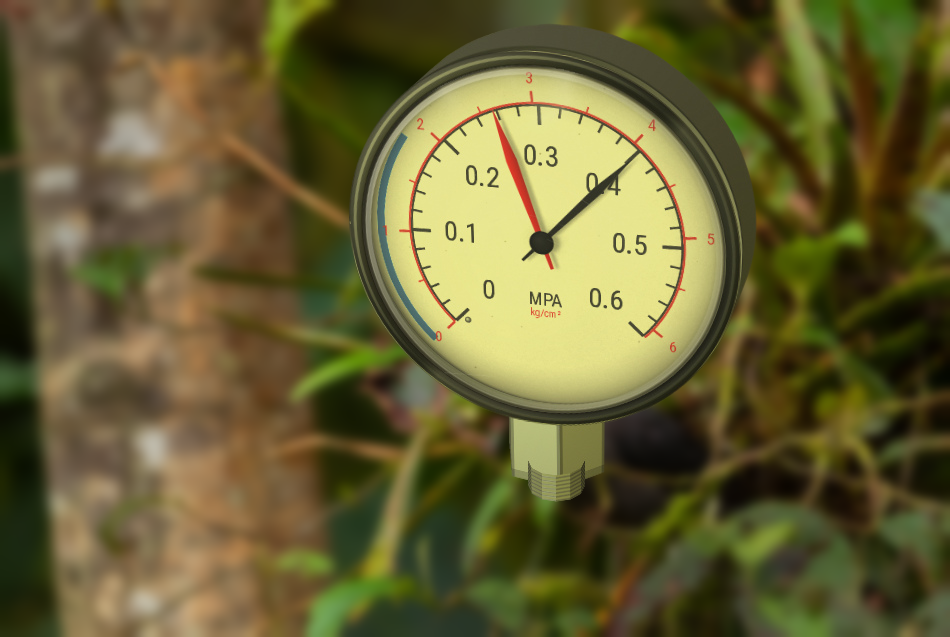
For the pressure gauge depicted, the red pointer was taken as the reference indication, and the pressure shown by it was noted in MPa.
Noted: 0.26 MPa
